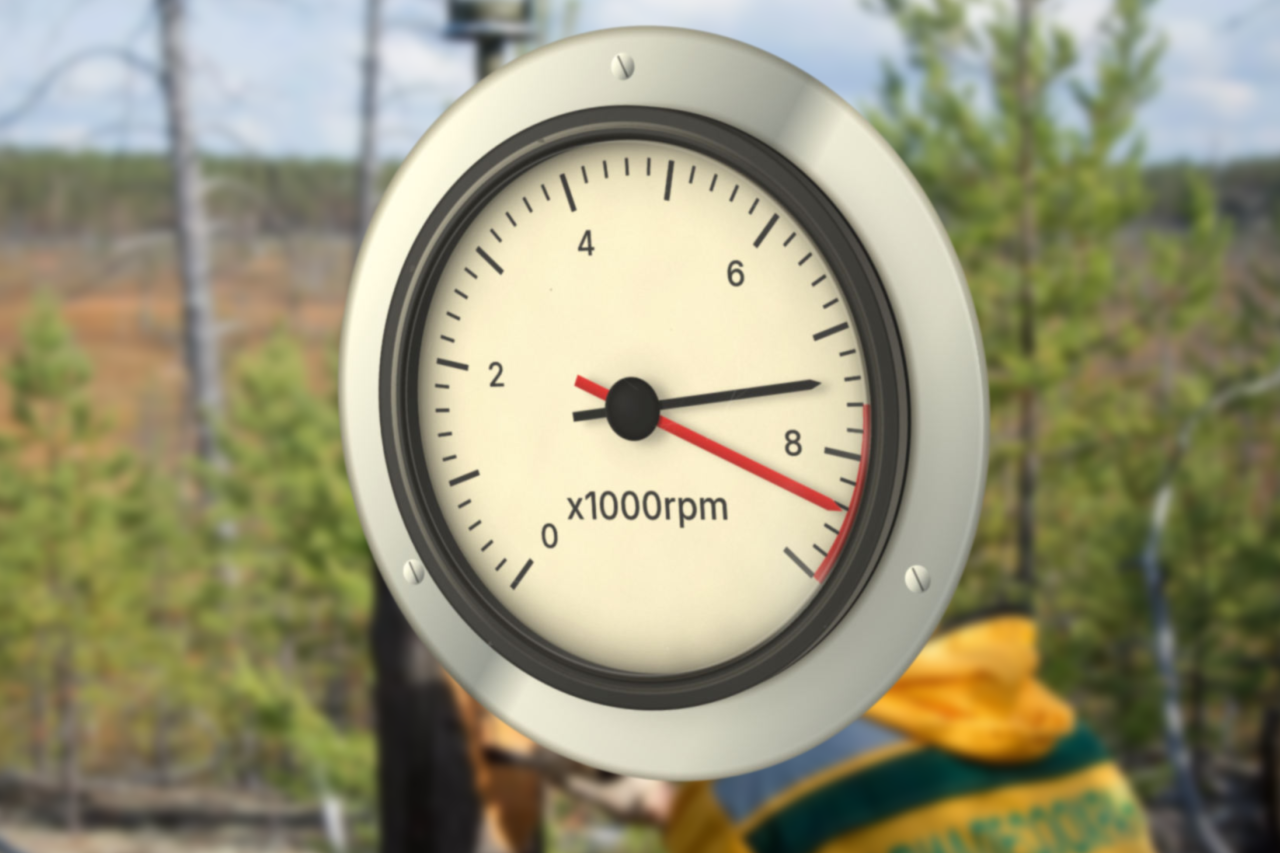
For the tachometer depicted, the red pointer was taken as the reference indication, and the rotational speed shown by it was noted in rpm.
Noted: 8400 rpm
